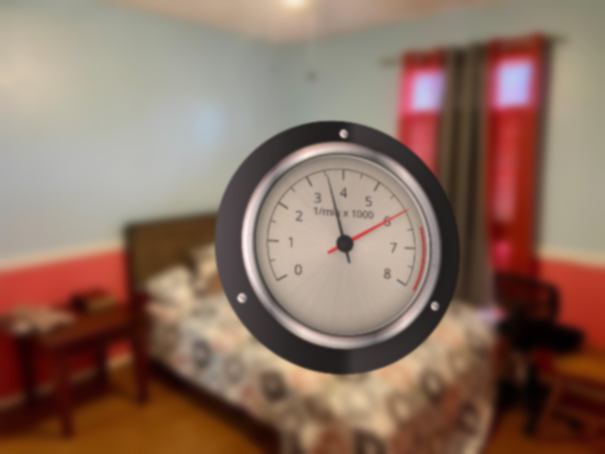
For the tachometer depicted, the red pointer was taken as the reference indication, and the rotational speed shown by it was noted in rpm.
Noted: 6000 rpm
